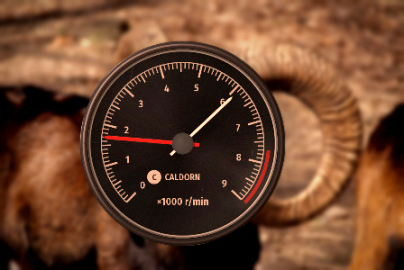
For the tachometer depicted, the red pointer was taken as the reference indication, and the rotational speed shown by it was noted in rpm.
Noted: 1700 rpm
